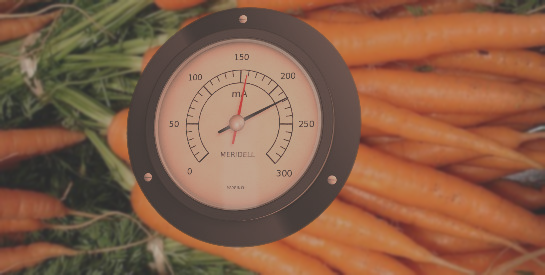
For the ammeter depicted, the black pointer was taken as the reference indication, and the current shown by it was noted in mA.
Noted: 220 mA
